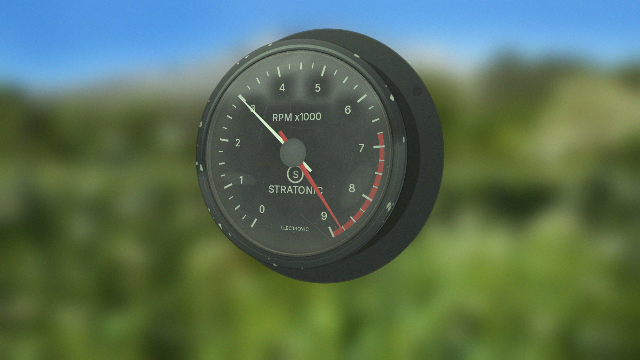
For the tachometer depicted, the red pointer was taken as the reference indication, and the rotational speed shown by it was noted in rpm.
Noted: 8750 rpm
